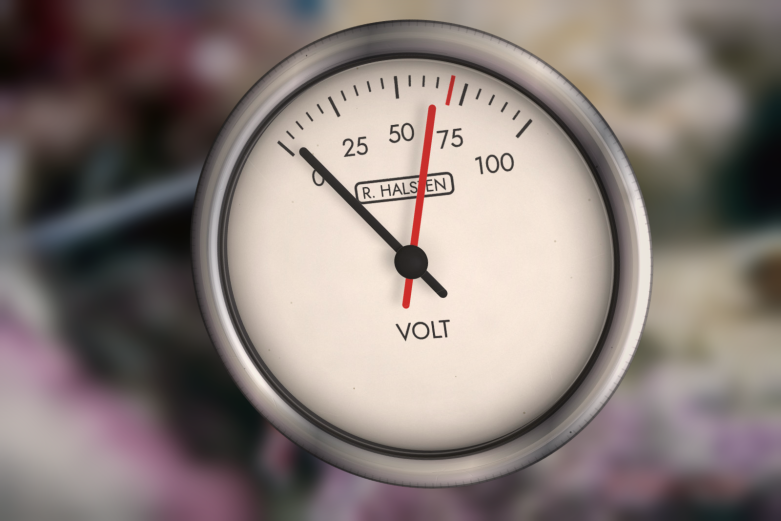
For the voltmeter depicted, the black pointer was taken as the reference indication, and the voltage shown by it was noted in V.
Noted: 5 V
